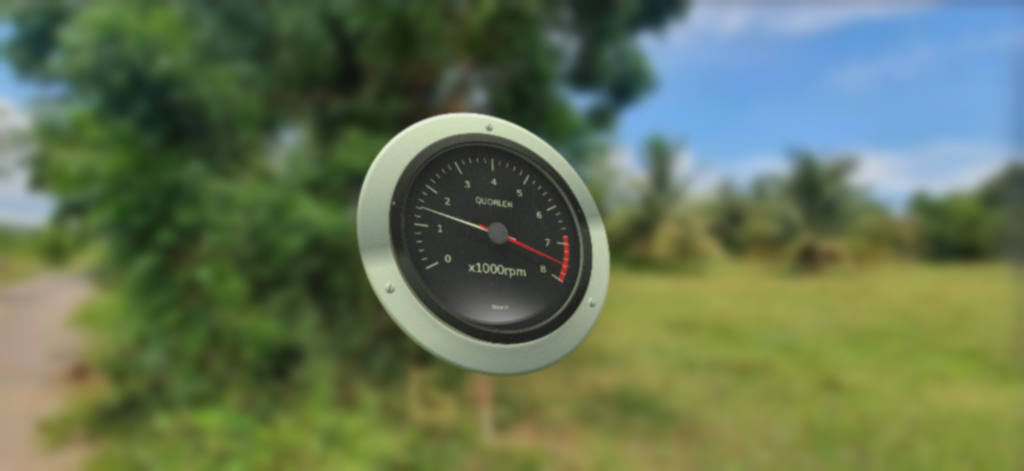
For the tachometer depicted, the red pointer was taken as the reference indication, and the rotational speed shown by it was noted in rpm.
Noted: 7600 rpm
